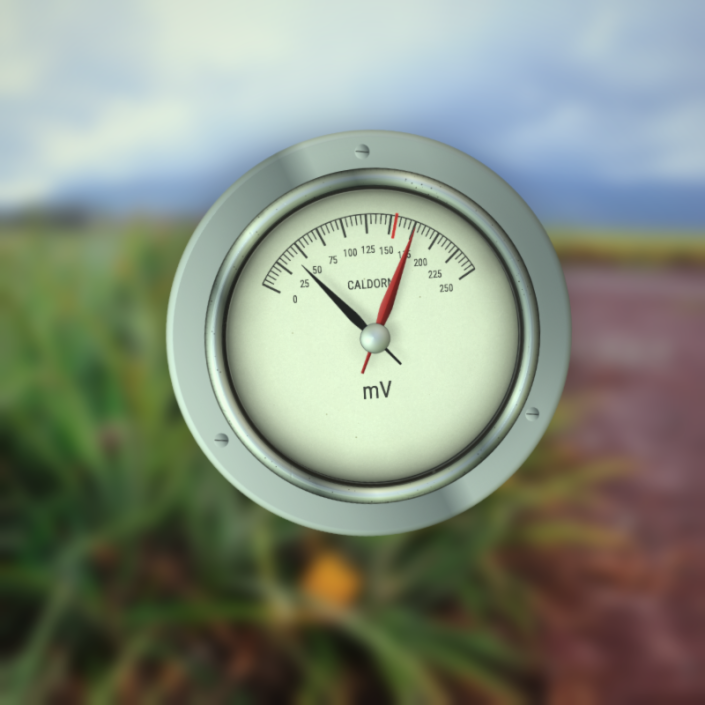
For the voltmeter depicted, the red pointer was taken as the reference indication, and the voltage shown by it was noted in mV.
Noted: 175 mV
